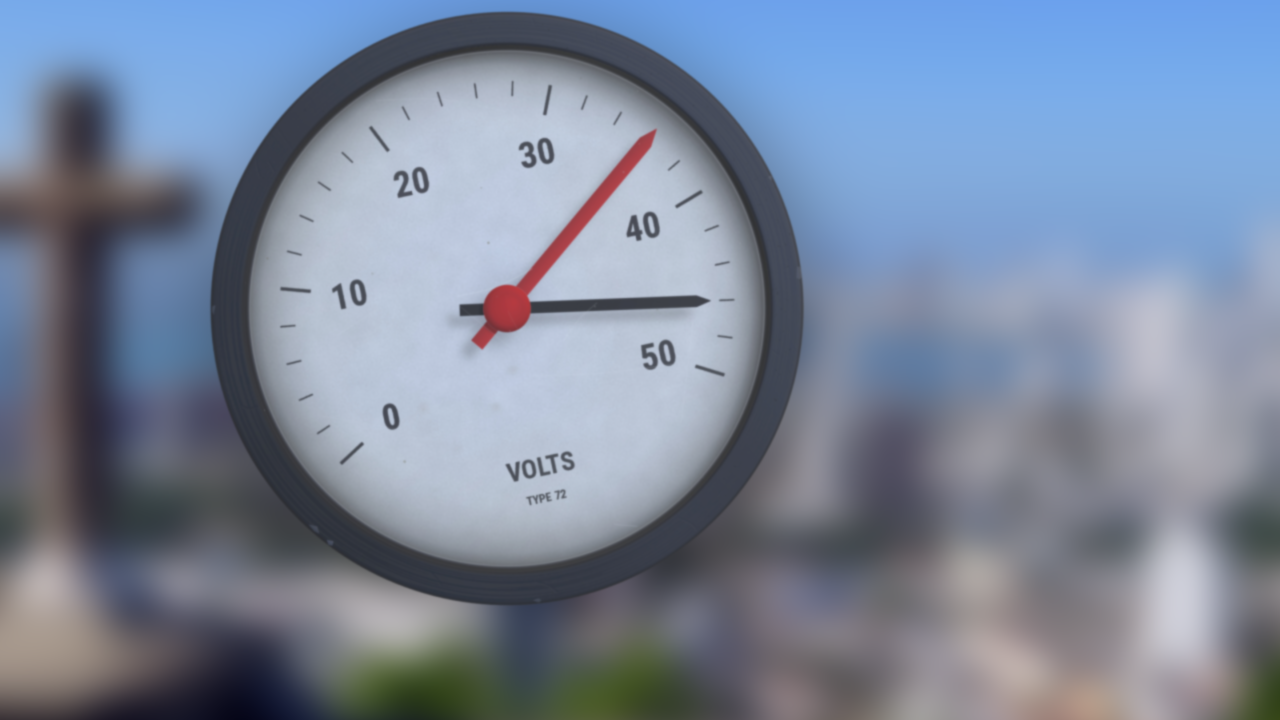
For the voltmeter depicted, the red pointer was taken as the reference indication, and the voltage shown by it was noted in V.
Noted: 36 V
